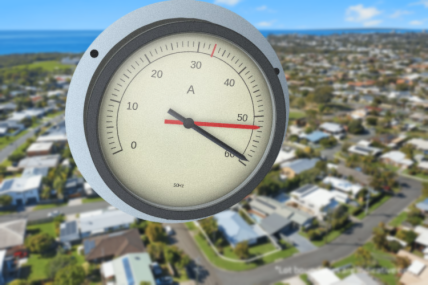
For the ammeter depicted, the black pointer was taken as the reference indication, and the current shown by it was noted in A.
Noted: 59 A
